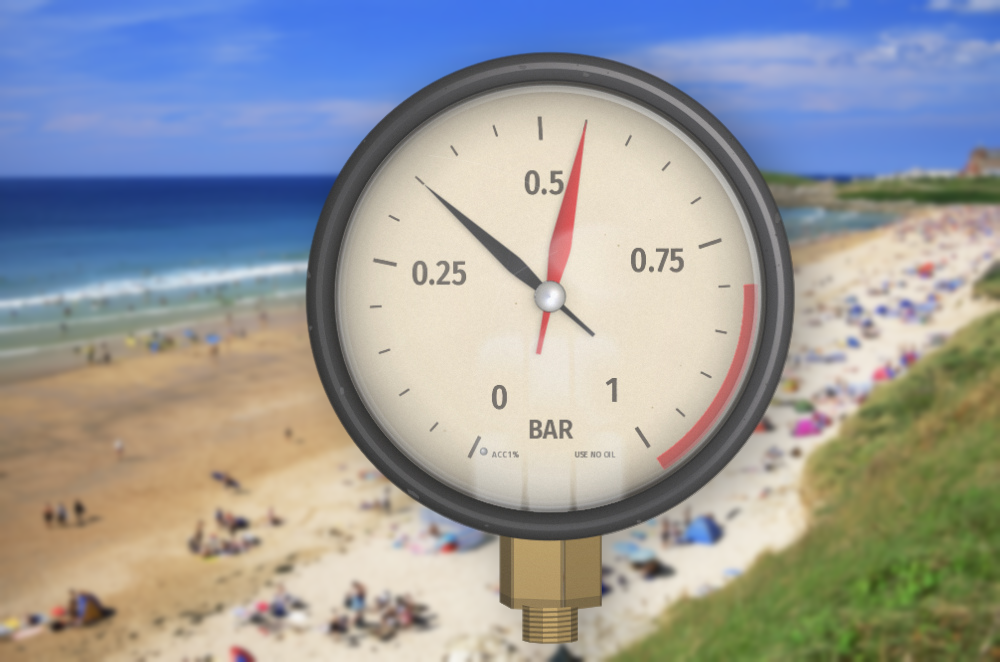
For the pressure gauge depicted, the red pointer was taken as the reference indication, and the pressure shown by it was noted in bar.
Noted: 0.55 bar
